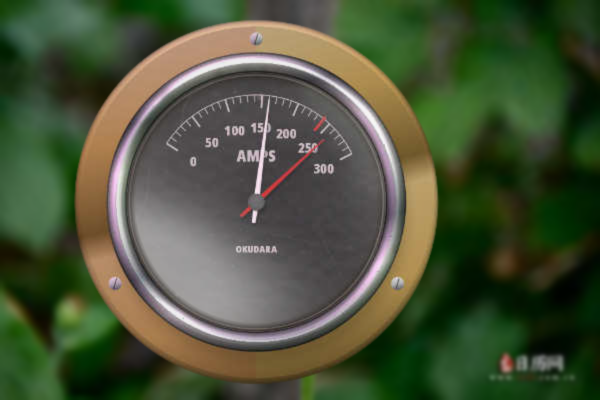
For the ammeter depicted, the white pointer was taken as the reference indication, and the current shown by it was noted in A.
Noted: 160 A
